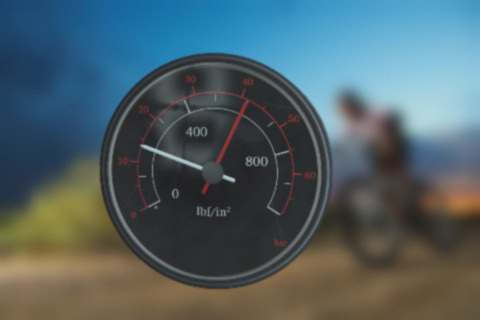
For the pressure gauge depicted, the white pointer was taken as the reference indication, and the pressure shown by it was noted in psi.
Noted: 200 psi
